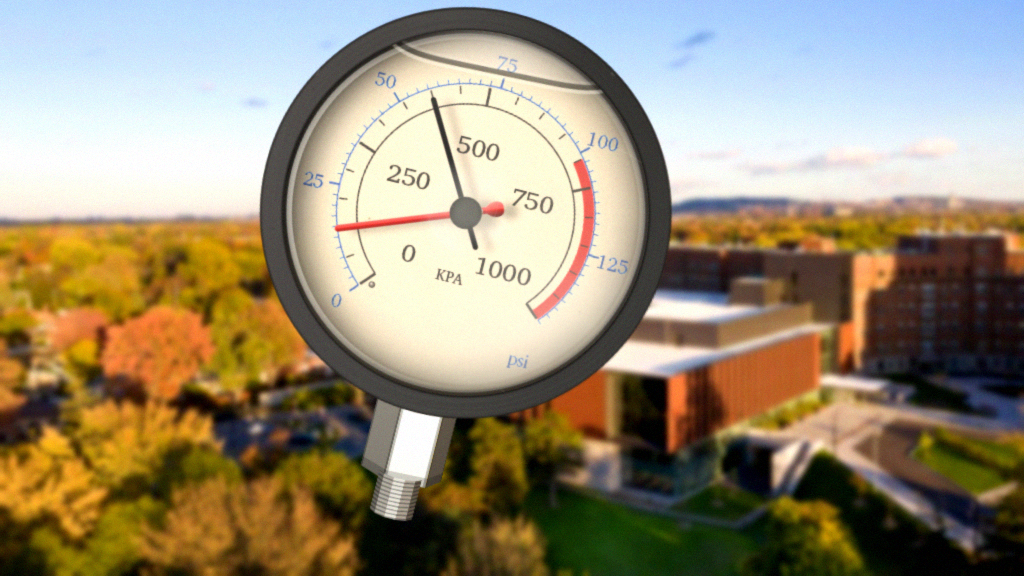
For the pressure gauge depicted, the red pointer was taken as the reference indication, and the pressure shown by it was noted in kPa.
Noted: 100 kPa
